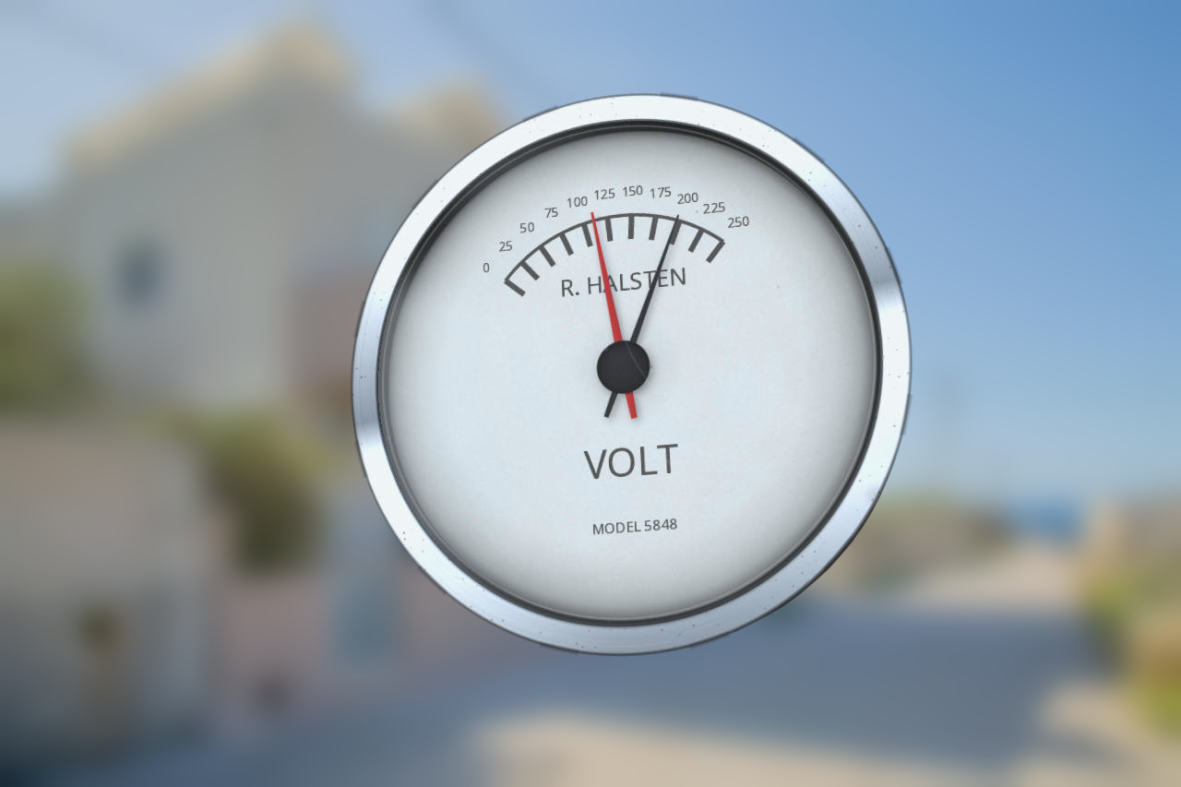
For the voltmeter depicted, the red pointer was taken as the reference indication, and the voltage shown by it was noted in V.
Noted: 112.5 V
